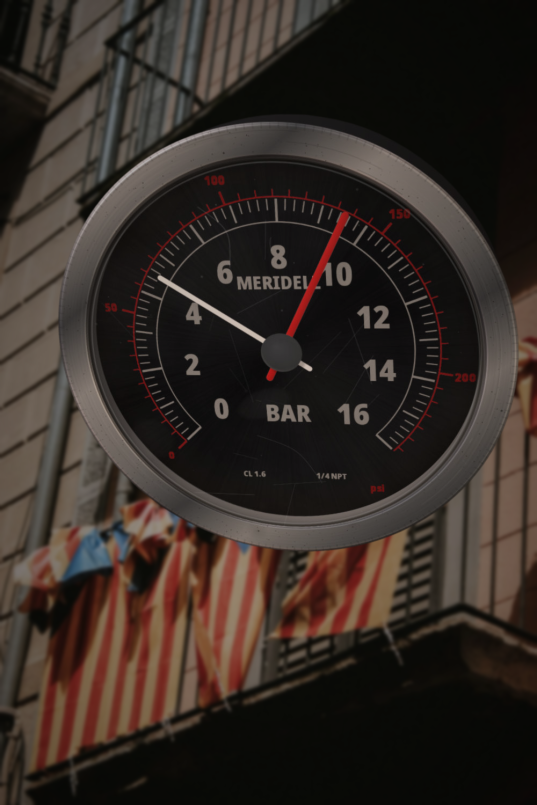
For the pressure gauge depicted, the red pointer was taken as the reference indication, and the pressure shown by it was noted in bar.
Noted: 9.5 bar
